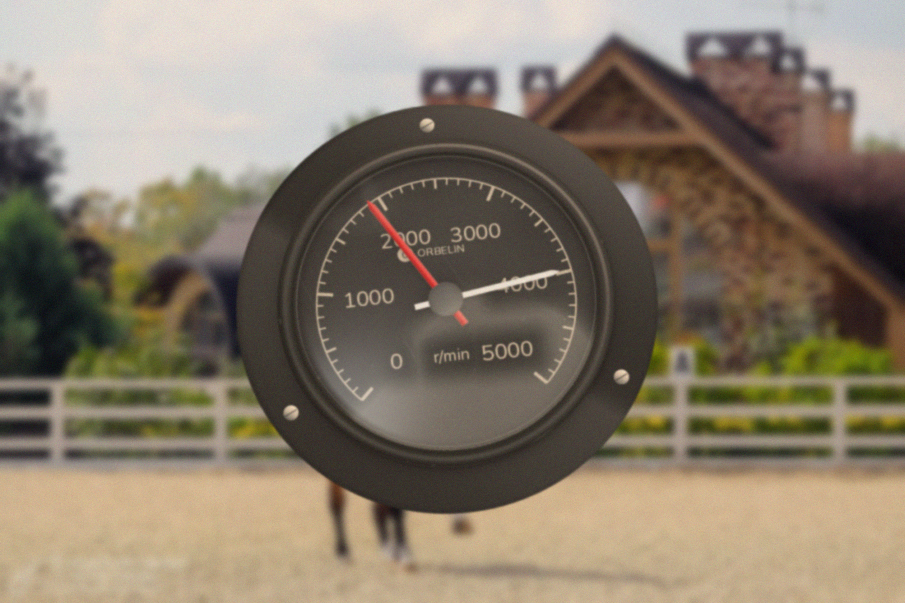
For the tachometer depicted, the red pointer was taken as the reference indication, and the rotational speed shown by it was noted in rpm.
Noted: 1900 rpm
